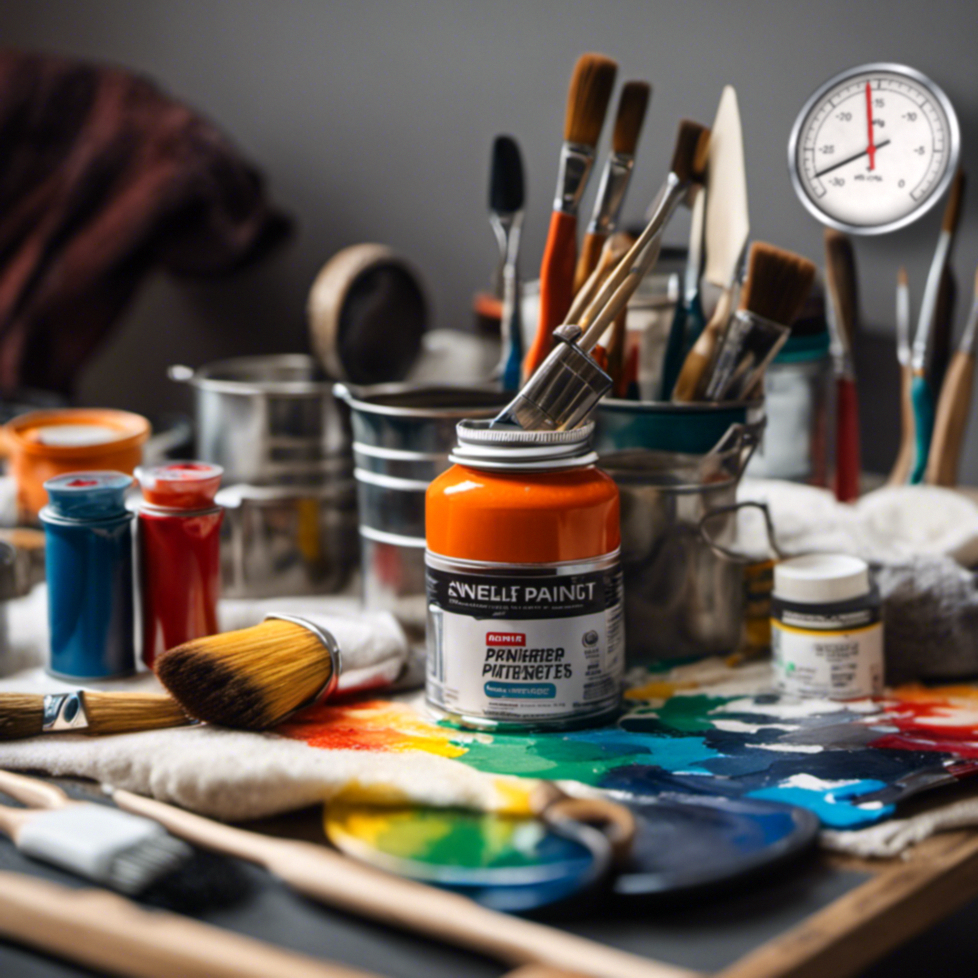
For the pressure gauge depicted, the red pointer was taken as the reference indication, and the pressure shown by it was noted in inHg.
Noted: -16 inHg
